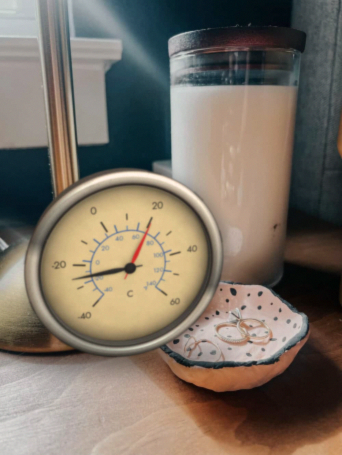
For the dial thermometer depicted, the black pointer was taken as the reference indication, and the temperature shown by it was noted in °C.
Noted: -25 °C
